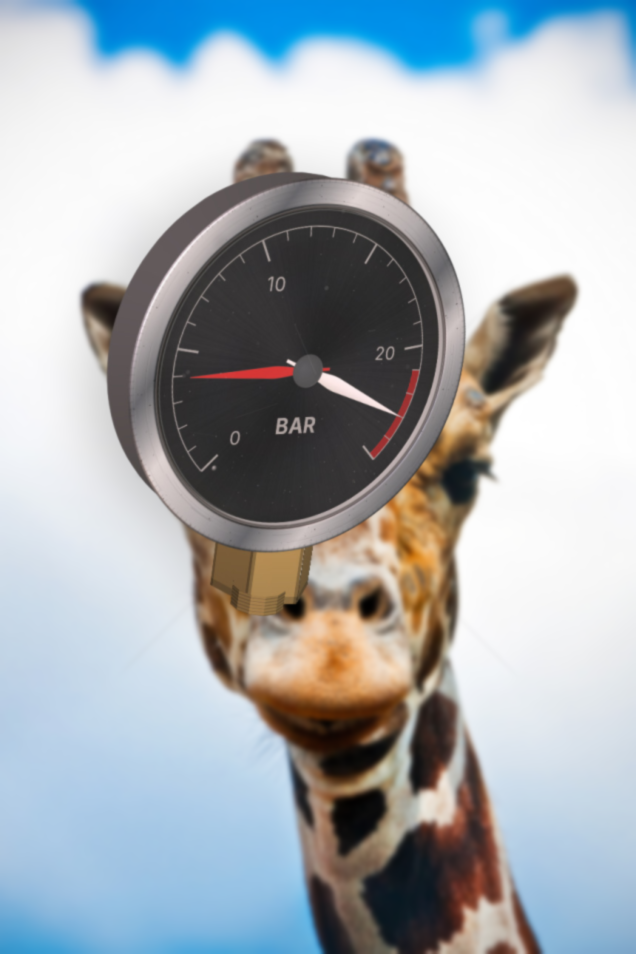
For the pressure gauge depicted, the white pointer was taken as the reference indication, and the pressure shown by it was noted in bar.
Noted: 23 bar
